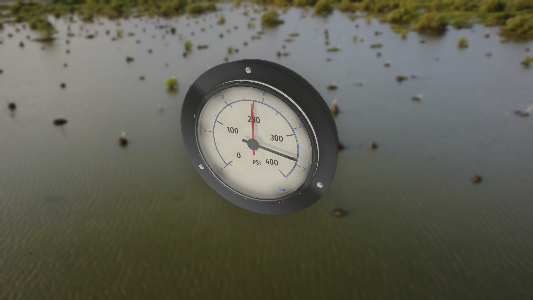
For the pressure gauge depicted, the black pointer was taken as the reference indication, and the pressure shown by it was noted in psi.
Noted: 350 psi
